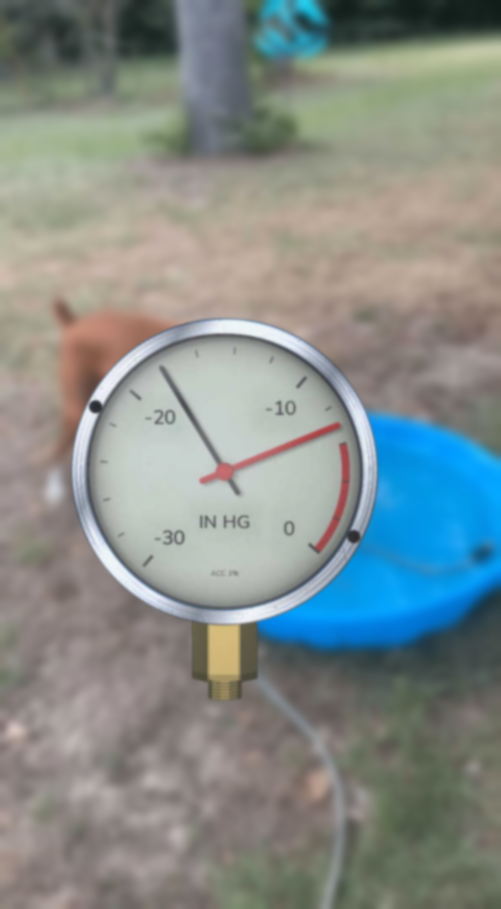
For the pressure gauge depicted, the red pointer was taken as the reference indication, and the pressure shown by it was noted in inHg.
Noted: -7 inHg
